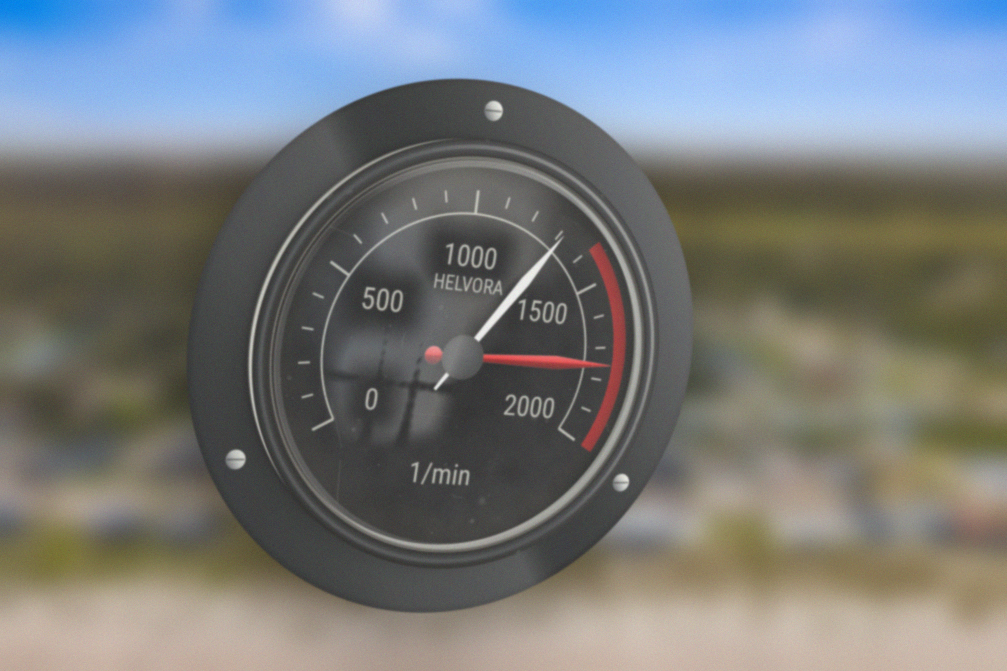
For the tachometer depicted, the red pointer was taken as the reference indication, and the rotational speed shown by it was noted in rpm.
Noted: 1750 rpm
